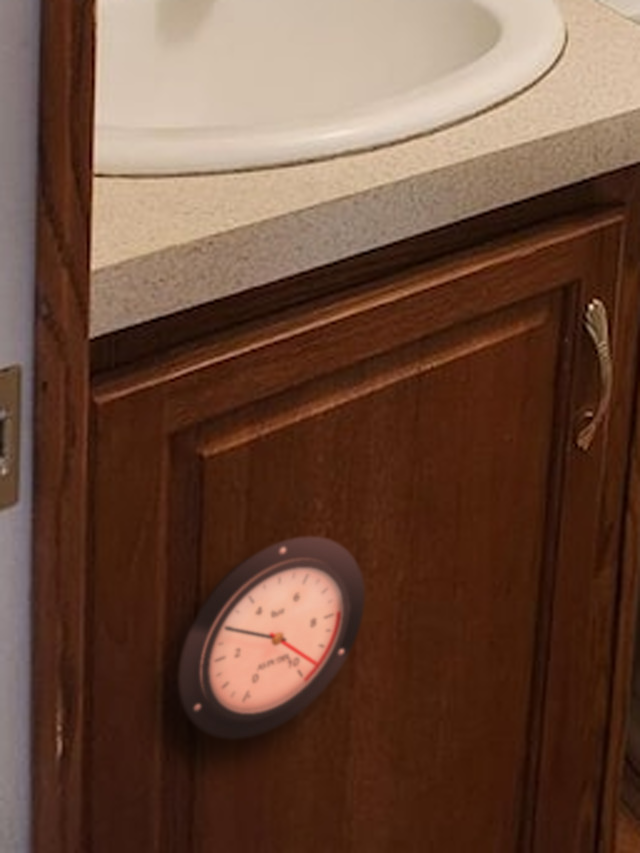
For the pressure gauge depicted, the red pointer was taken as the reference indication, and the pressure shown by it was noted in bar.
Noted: 9.5 bar
